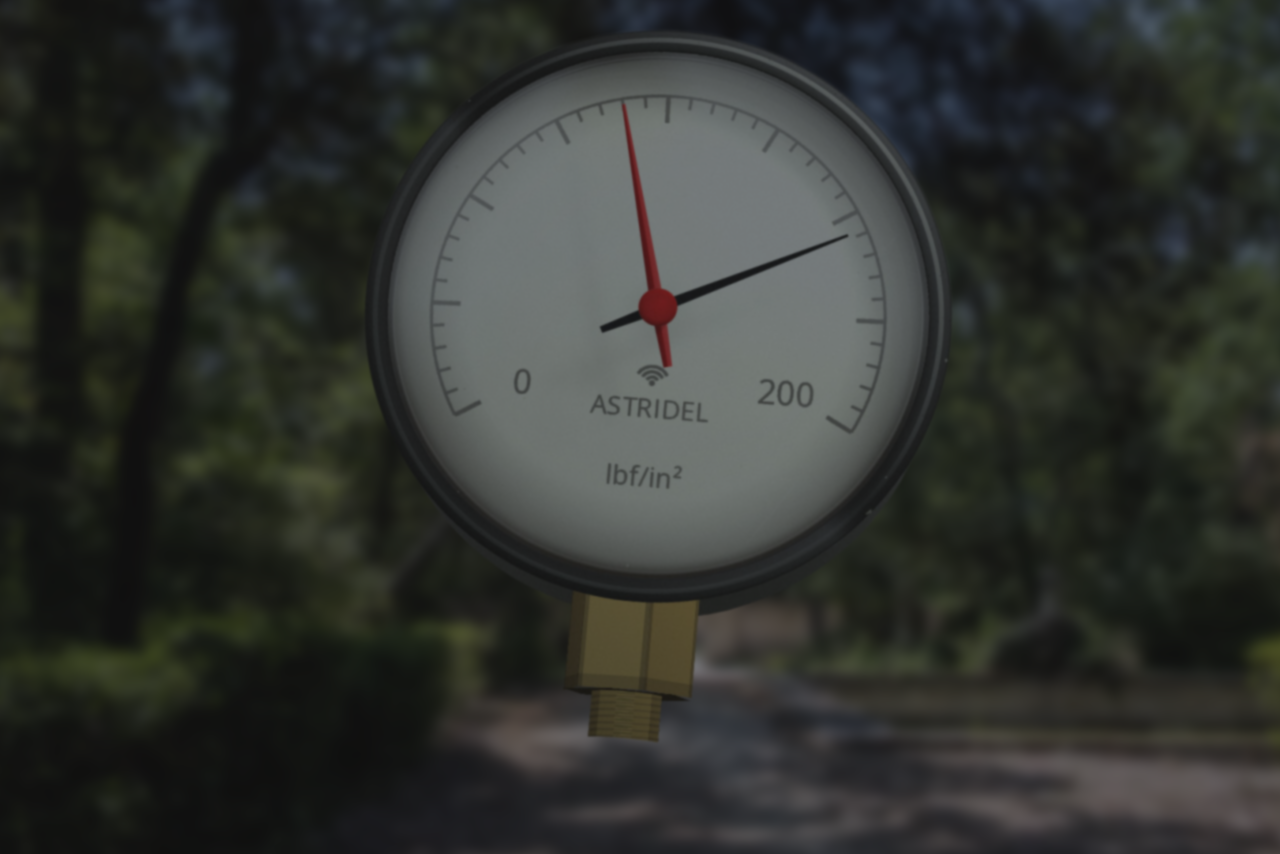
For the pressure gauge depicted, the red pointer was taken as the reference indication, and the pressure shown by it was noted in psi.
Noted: 90 psi
